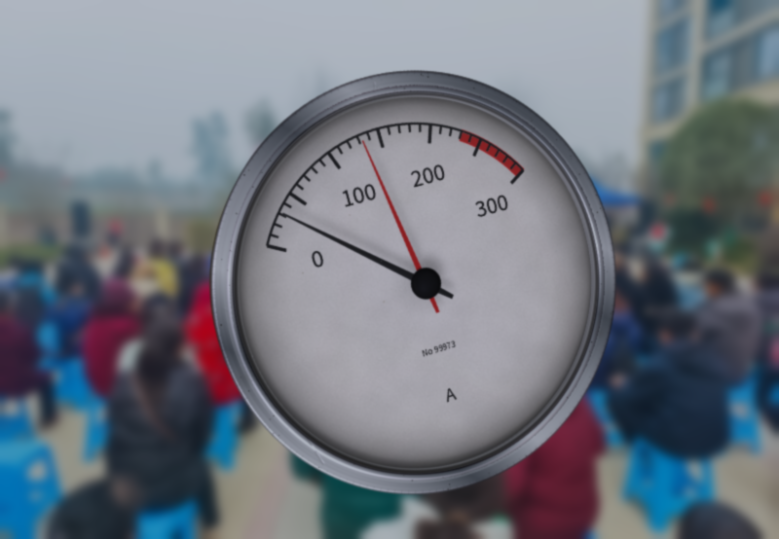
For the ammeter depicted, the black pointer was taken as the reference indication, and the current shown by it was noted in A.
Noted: 30 A
